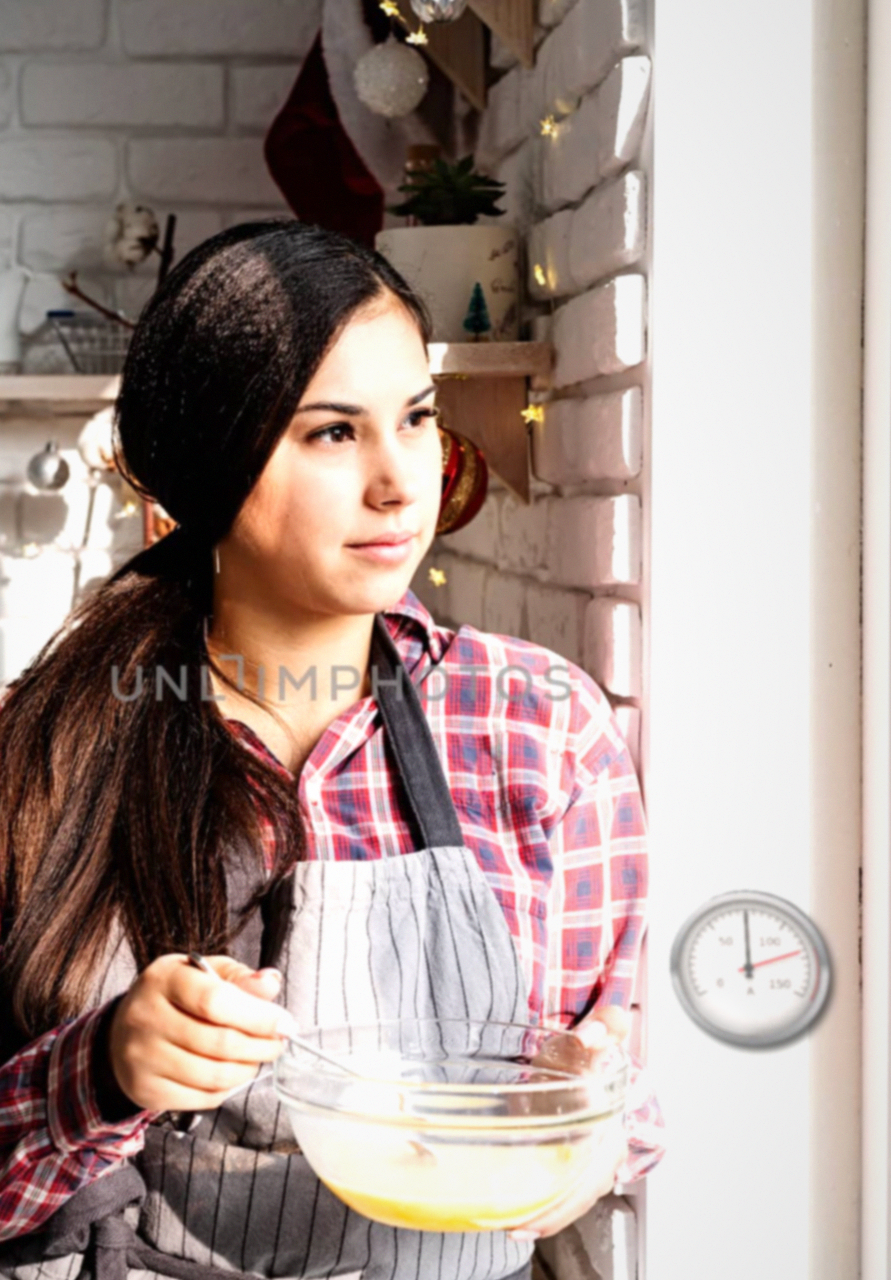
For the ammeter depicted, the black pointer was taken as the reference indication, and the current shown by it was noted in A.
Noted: 75 A
